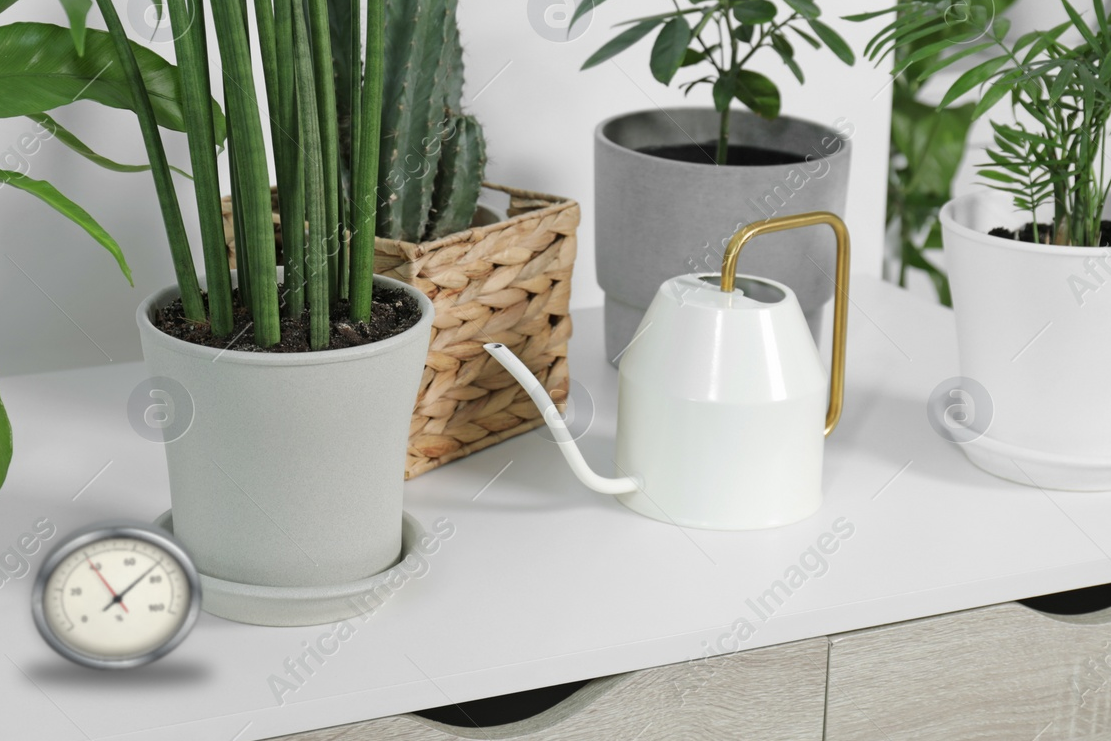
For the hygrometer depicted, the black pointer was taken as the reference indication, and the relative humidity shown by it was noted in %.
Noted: 72 %
